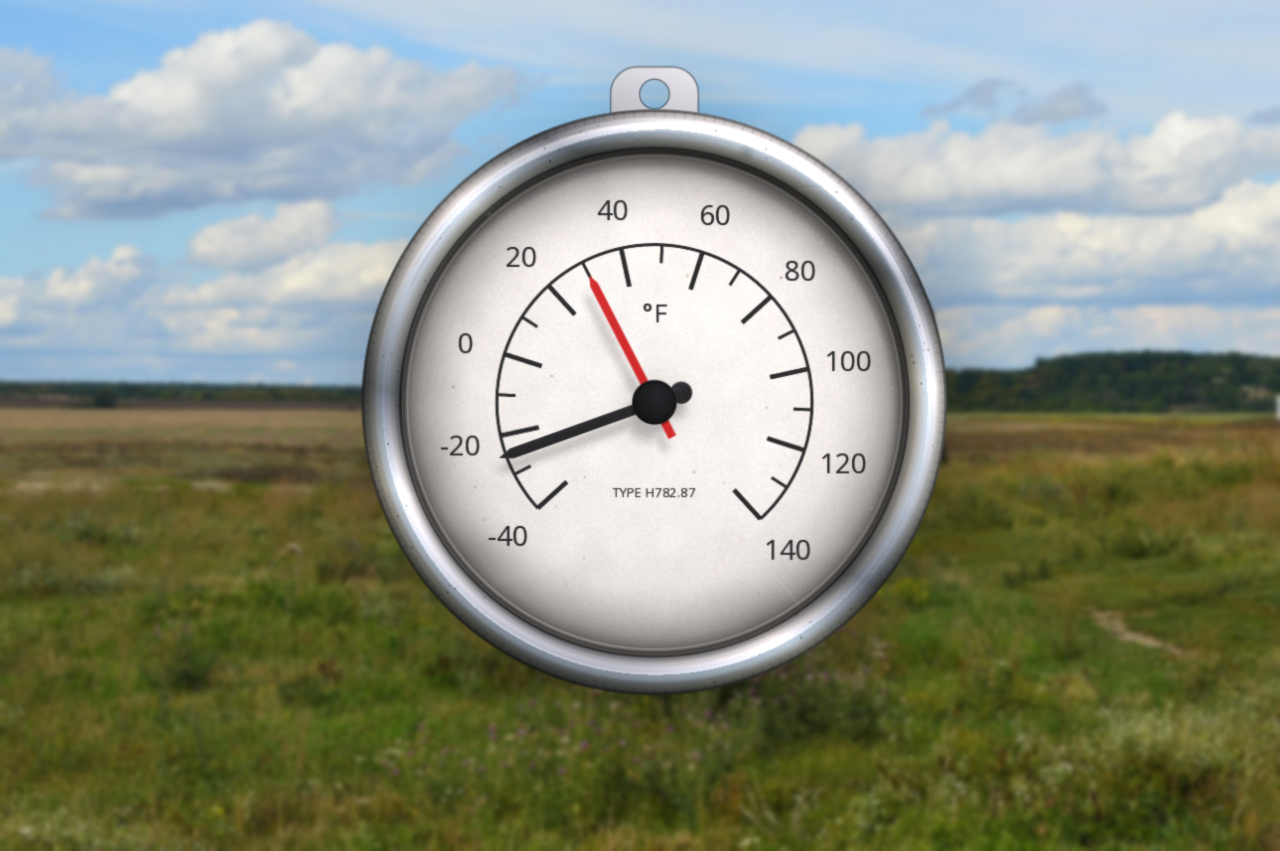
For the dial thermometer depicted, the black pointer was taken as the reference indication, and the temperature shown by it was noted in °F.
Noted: -25 °F
